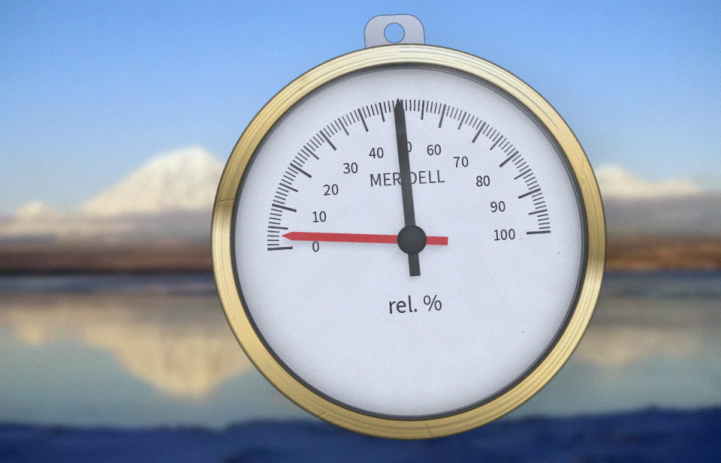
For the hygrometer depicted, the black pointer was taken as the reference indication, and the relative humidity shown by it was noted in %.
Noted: 49 %
